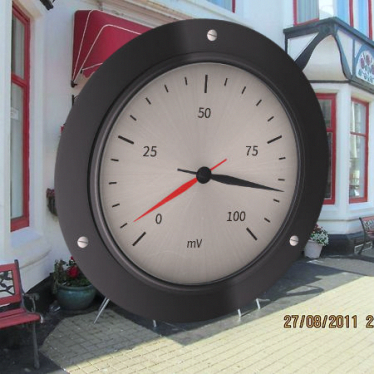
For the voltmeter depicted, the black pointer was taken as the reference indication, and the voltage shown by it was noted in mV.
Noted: 87.5 mV
